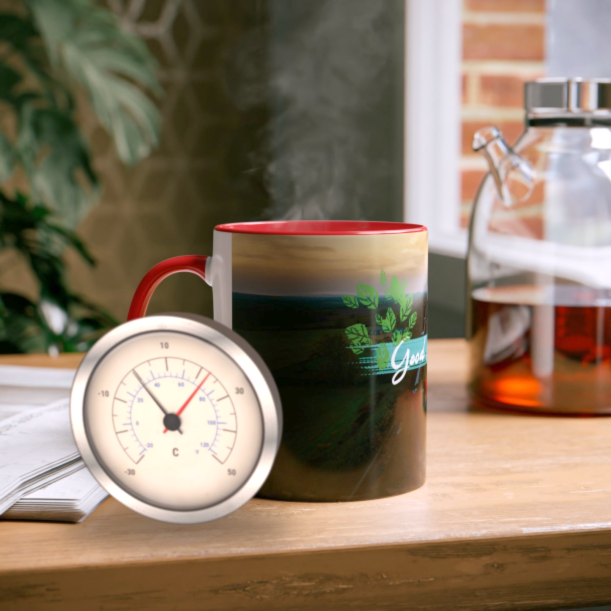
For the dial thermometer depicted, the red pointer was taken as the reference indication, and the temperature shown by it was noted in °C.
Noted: 22.5 °C
